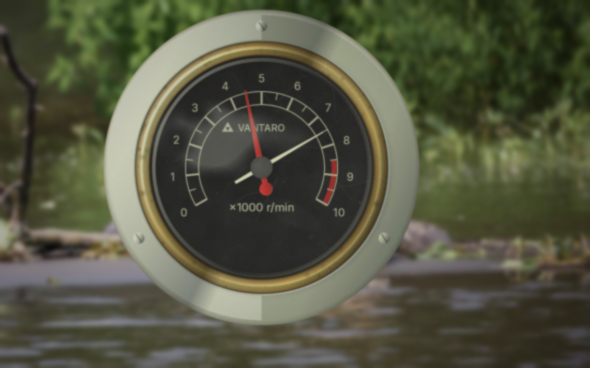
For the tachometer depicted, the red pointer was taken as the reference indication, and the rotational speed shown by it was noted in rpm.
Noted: 4500 rpm
